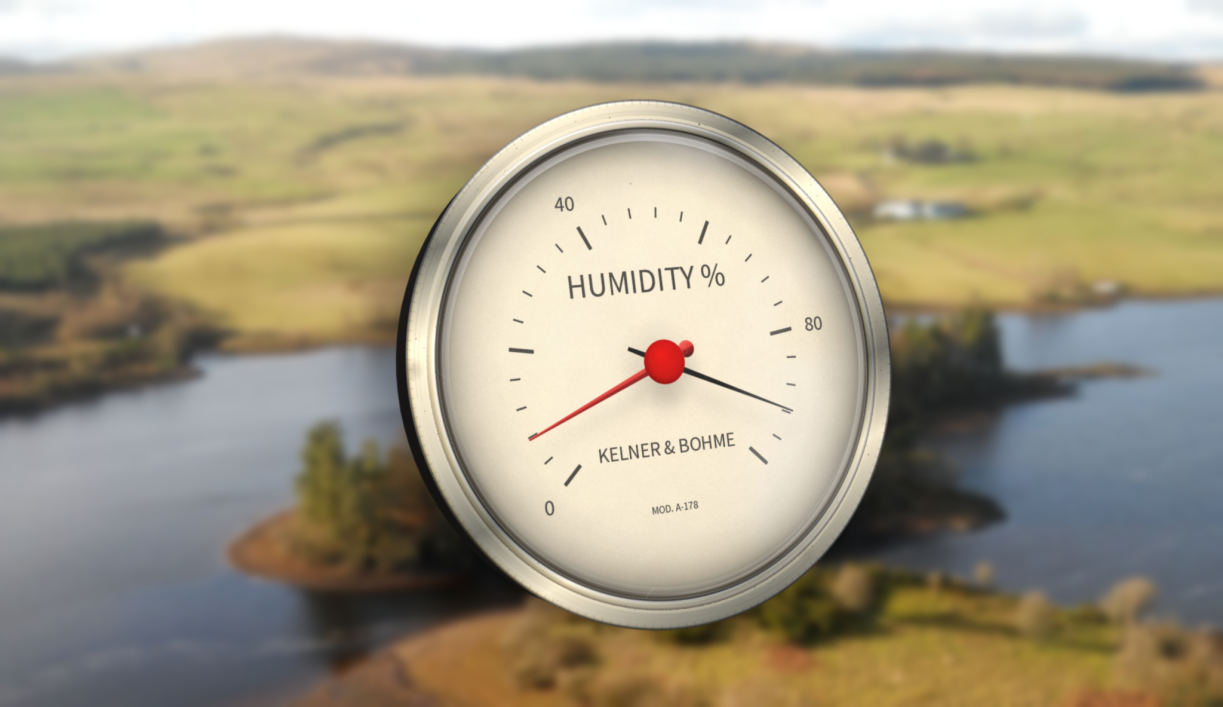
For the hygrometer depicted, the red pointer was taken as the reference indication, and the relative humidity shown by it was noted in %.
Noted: 8 %
